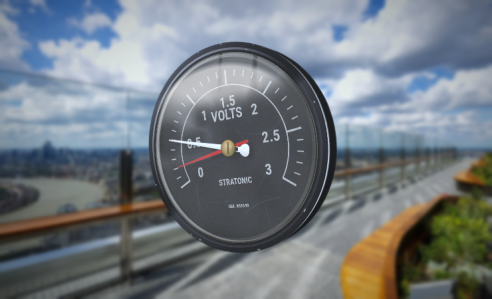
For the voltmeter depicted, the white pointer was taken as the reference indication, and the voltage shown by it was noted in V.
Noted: 0.5 V
